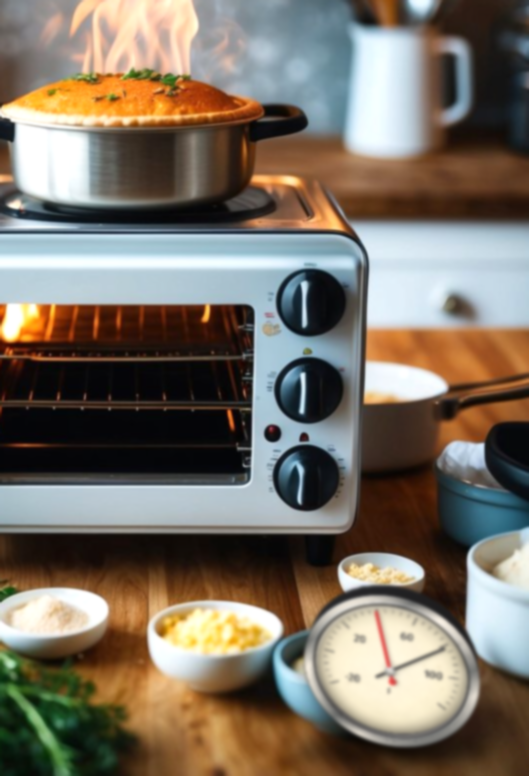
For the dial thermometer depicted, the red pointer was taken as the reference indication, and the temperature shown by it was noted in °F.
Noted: 40 °F
